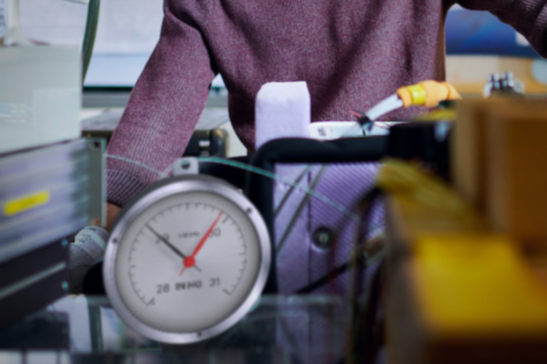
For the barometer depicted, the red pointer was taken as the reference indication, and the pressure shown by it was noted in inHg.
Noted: 29.9 inHg
